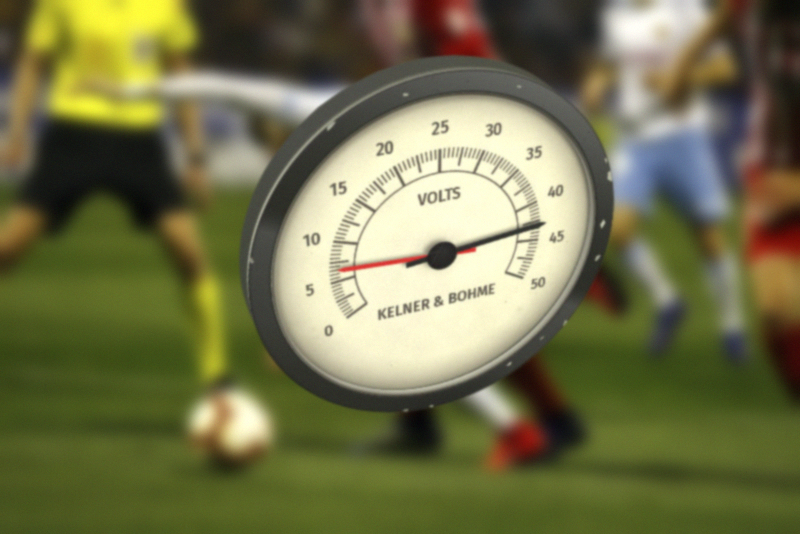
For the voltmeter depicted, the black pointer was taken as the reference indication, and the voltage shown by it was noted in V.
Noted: 42.5 V
